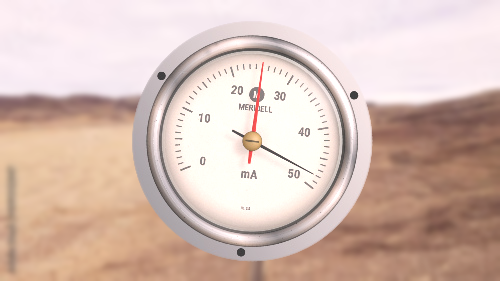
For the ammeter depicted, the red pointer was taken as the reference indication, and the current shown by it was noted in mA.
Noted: 25 mA
